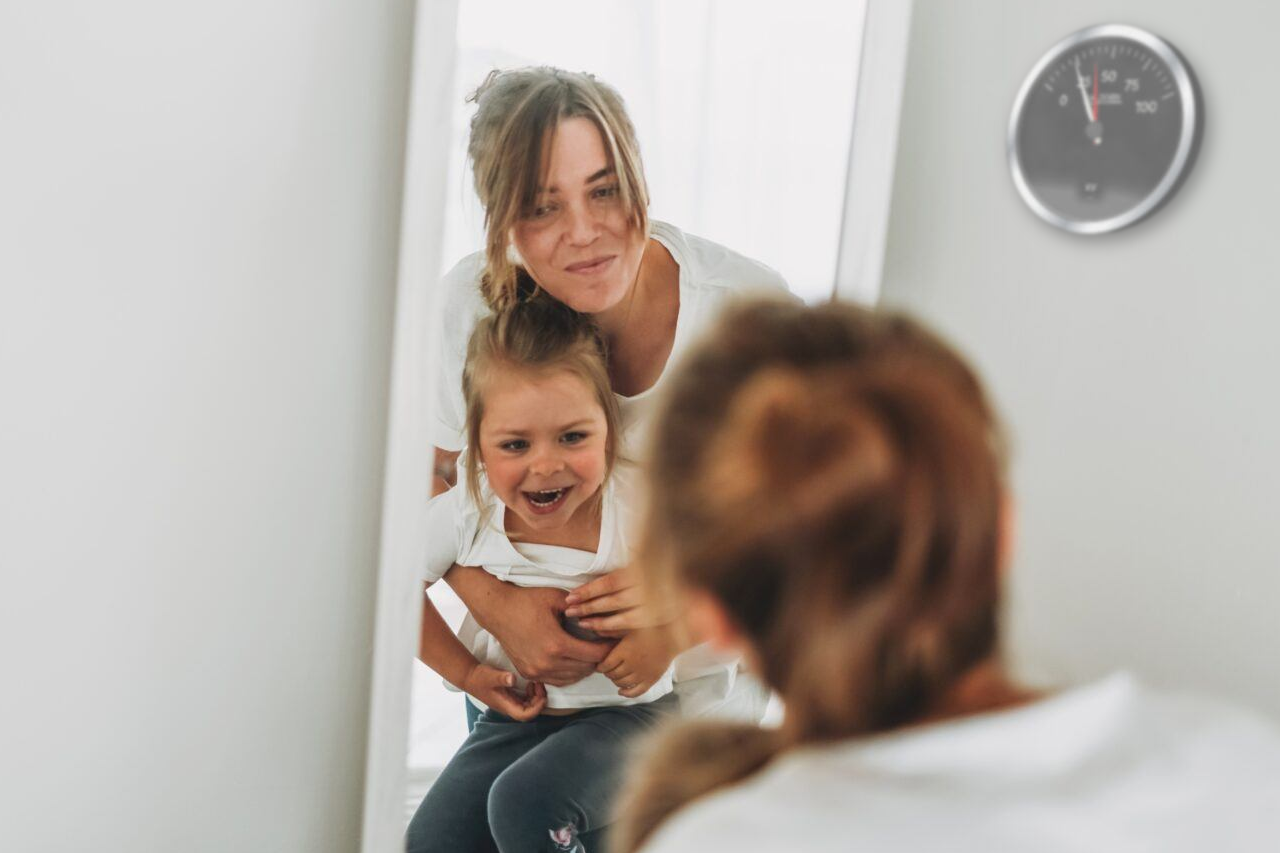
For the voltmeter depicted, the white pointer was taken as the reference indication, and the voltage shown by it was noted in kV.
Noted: 25 kV
